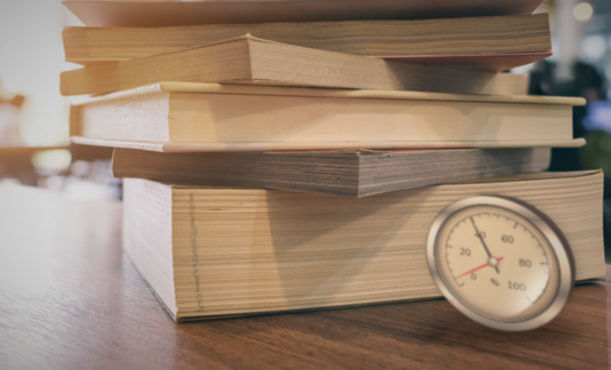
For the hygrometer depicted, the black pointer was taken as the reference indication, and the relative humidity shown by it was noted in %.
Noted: 40 %
